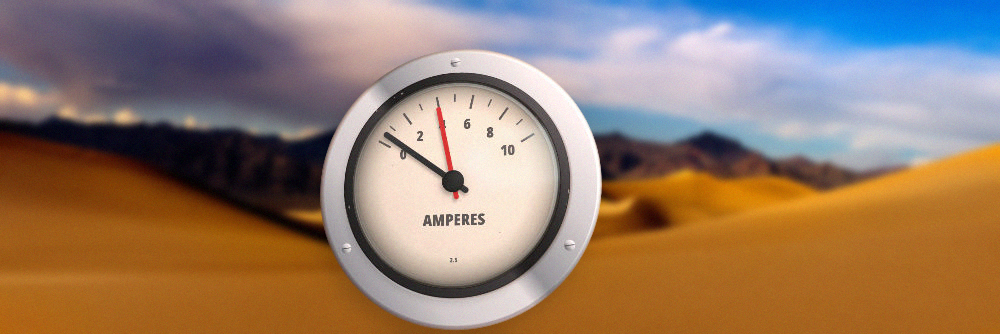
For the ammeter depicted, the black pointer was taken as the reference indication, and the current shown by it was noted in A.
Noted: 0.5 A
